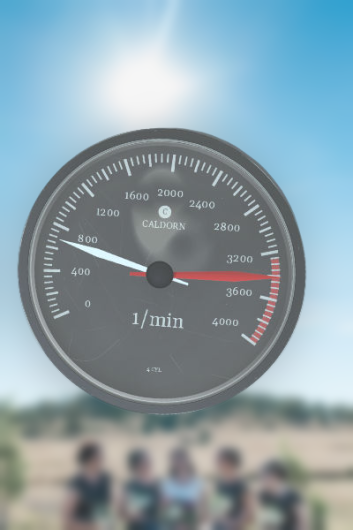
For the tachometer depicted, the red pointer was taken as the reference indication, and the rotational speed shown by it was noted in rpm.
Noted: 3400 rpm
